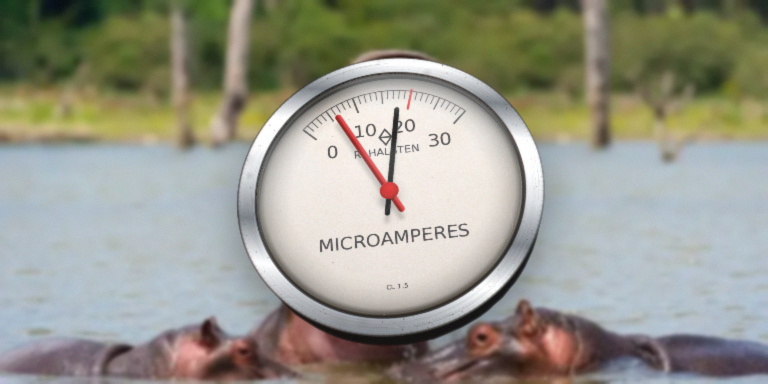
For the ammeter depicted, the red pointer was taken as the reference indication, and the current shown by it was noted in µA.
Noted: 6 µA
